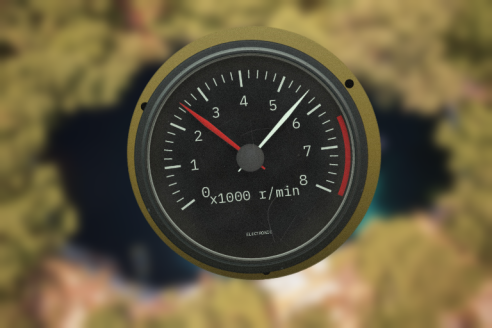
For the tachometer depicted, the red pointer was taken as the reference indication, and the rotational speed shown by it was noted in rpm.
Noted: 2500 rpm
